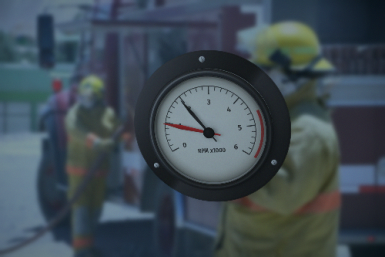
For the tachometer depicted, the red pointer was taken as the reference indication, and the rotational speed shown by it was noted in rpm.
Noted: 1000 rpm
